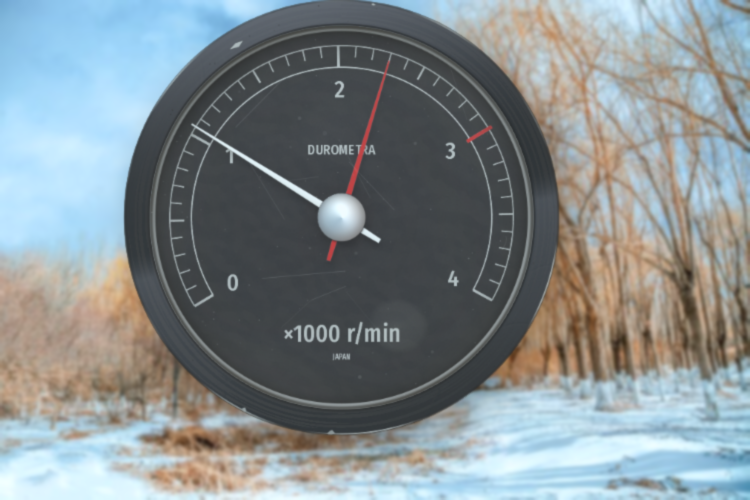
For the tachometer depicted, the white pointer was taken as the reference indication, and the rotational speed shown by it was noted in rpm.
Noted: 1050 rpm
